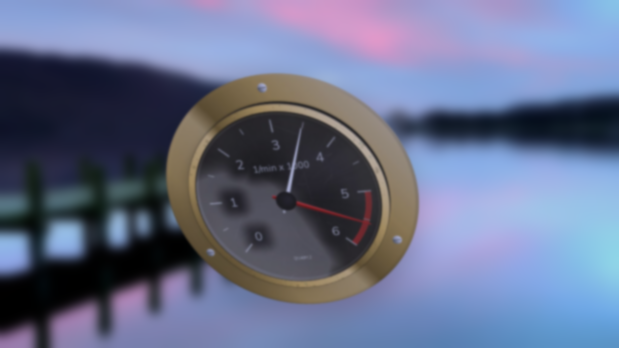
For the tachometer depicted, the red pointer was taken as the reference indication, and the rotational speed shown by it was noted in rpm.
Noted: 5500 rpm
